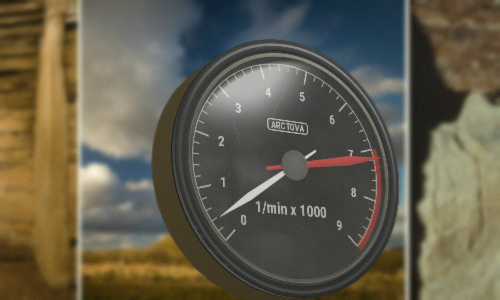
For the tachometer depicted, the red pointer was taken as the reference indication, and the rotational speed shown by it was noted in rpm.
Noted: 7200 rpm
